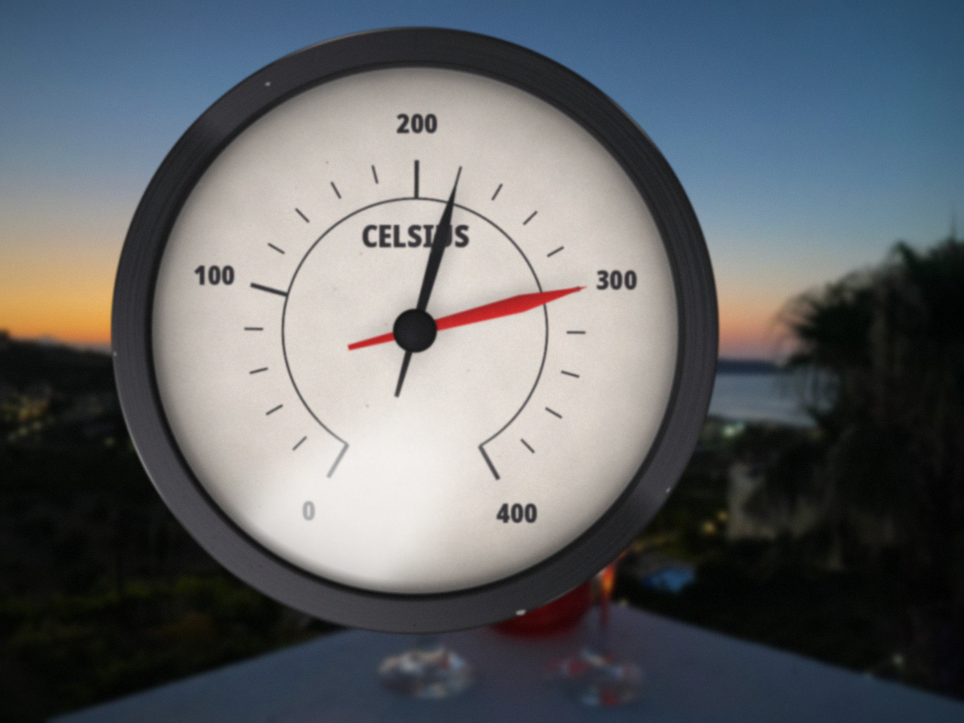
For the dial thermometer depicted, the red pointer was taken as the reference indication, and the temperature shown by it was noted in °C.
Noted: 300 °C
